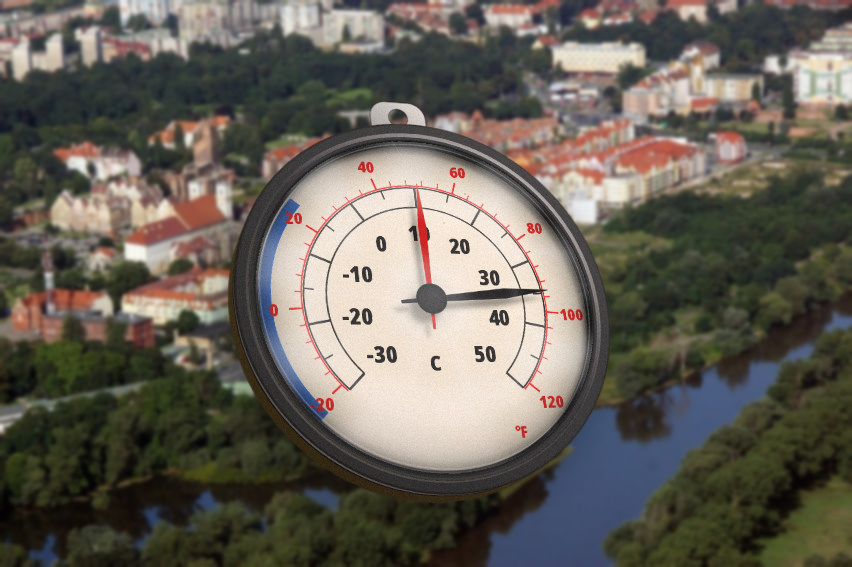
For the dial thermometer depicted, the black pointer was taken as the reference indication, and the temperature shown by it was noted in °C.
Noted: 35 °C
